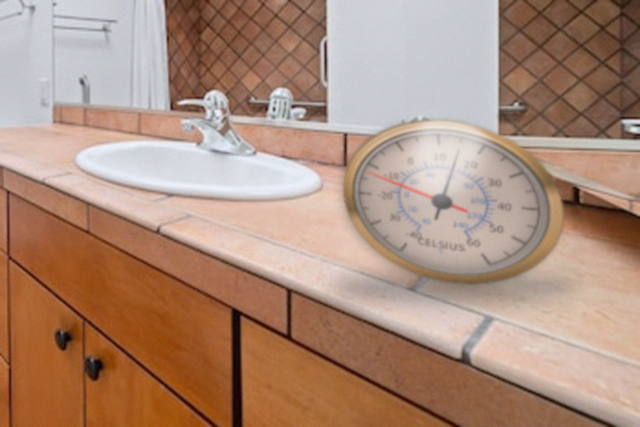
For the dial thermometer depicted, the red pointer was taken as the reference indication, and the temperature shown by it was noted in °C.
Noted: -12.5 °C
